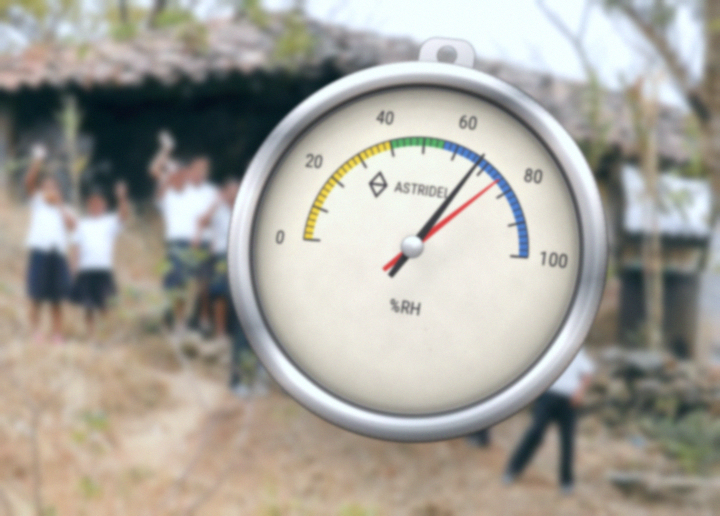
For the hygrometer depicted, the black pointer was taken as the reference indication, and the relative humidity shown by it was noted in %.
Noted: 68 %
